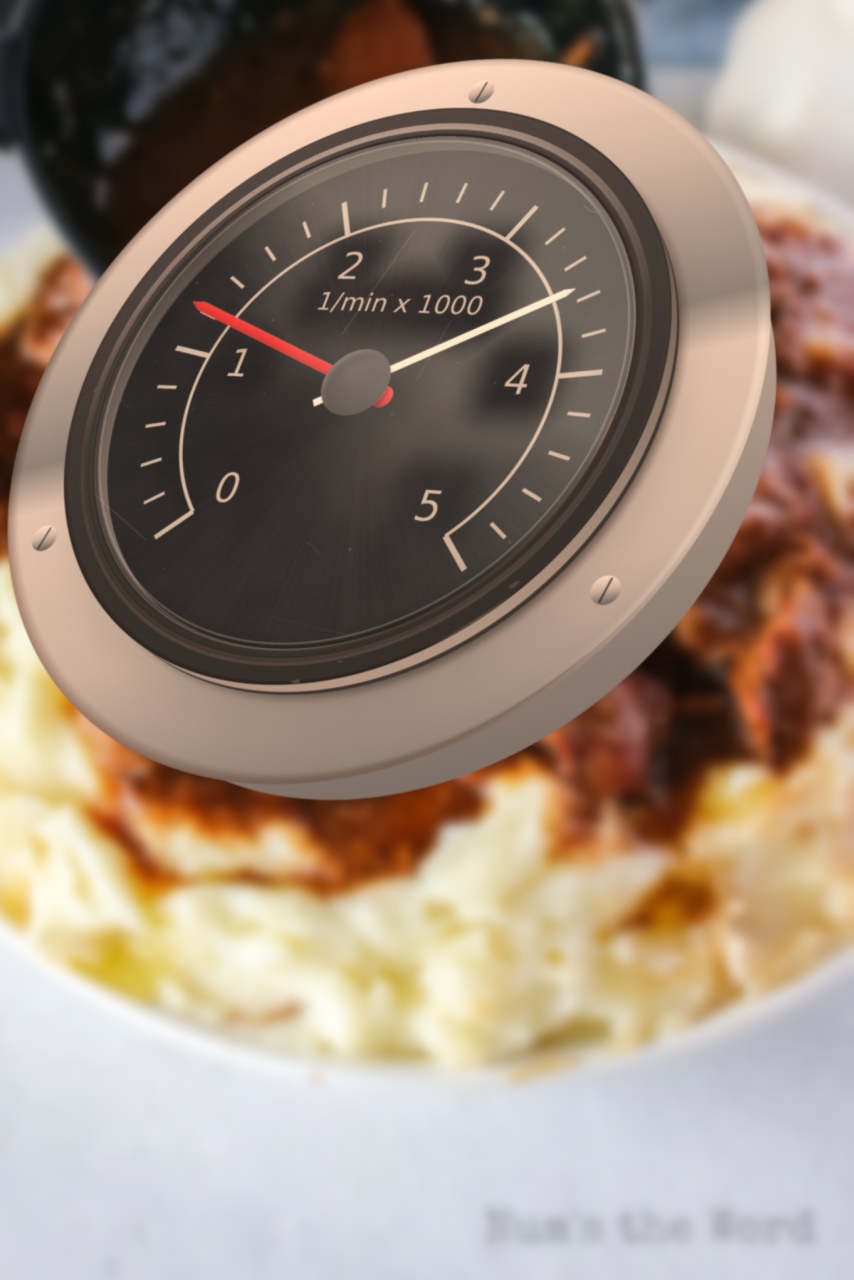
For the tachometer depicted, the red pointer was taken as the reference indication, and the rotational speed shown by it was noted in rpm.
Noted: 1200 rpm
